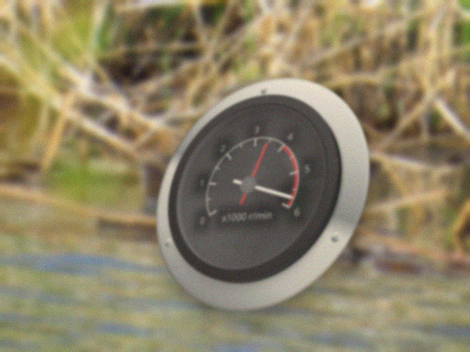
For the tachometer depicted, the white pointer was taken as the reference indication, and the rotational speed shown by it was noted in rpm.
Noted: 5750 rpm
